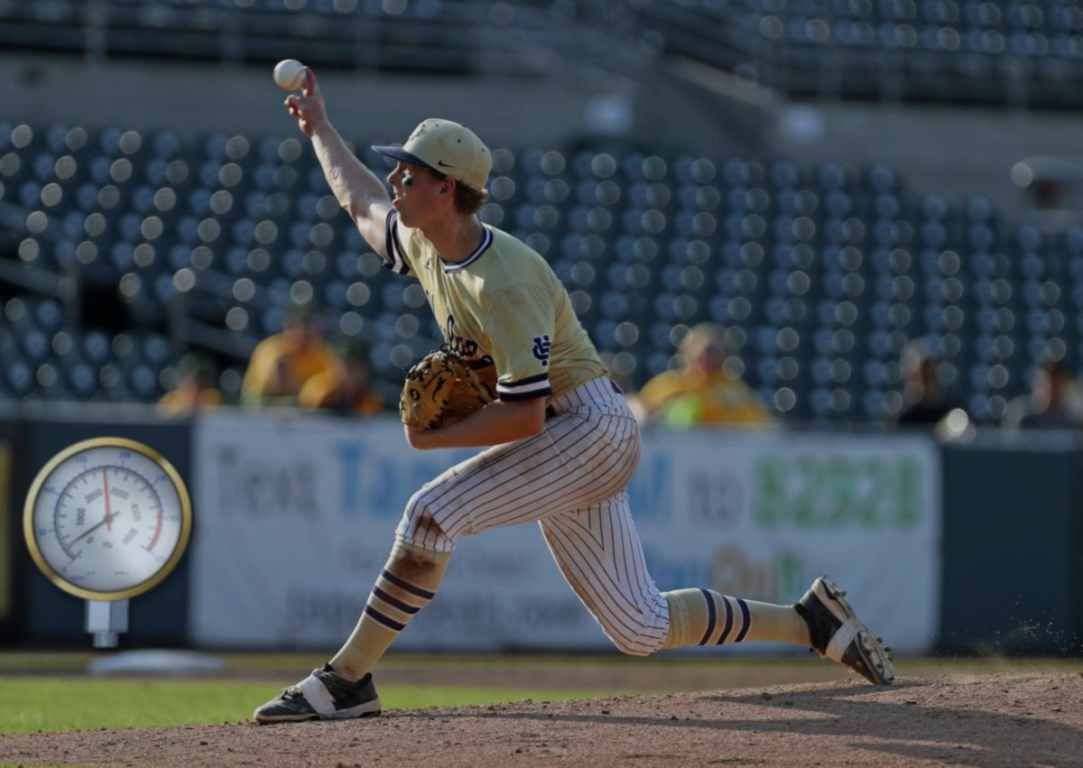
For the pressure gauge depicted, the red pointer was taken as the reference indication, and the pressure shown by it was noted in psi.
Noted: 2500 psi
